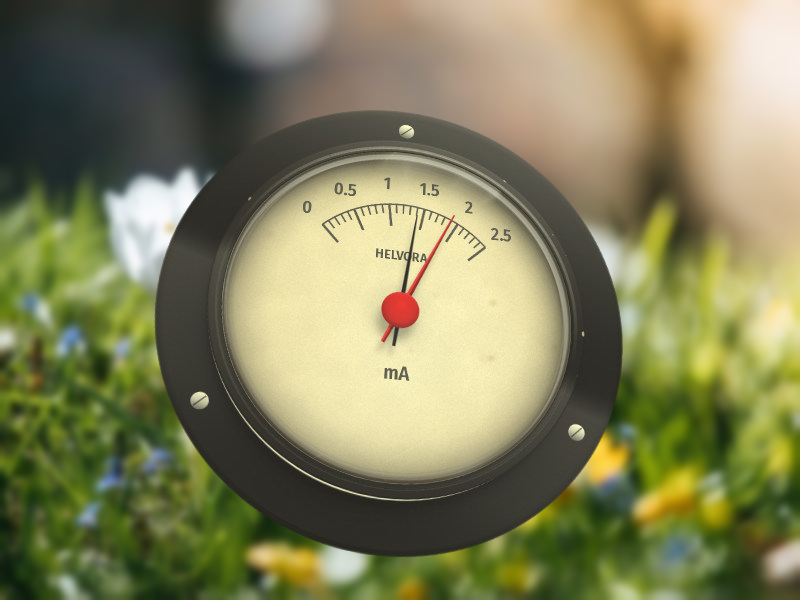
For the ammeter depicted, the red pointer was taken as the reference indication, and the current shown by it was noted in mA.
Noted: 1.9 mA
